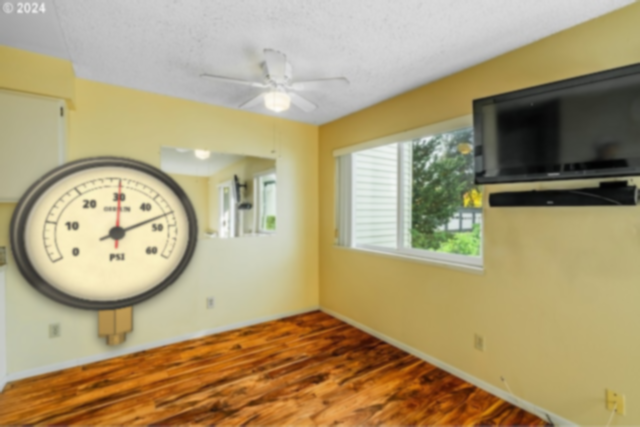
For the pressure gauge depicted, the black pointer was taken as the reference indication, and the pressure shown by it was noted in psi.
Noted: 46 psi
